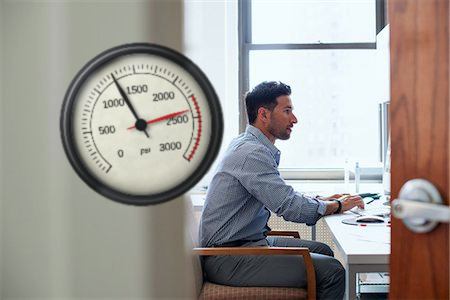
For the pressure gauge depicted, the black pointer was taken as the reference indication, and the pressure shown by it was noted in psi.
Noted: 1250 psi
